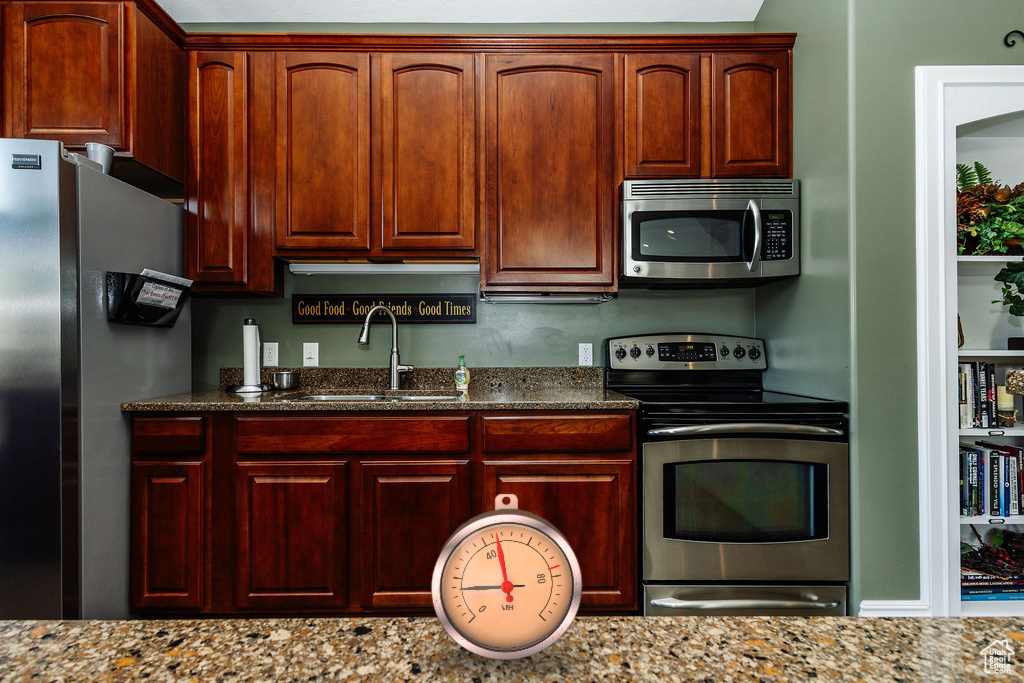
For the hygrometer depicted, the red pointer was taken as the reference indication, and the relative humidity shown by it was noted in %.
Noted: 46 %
